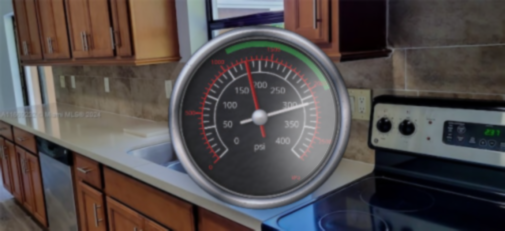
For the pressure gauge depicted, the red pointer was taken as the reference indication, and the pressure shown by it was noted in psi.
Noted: 180 psi
